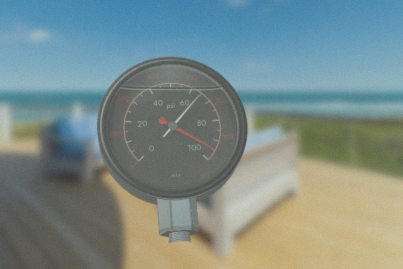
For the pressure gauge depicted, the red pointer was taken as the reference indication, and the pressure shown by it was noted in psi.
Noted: 95 psi
